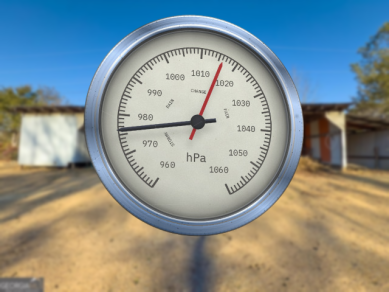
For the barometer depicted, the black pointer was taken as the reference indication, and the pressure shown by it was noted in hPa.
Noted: 976 hPa
